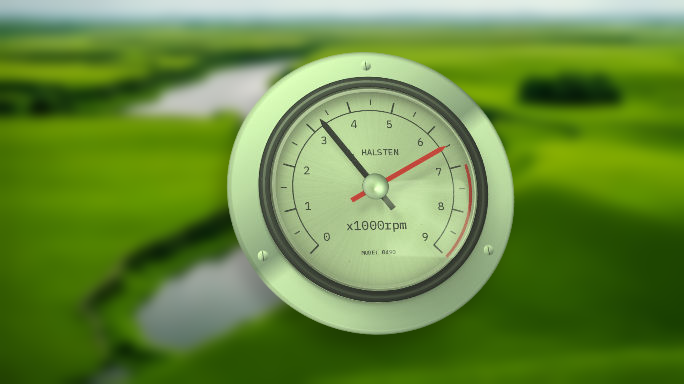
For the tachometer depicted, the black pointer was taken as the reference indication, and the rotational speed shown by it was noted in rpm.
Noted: 3250 rpm
